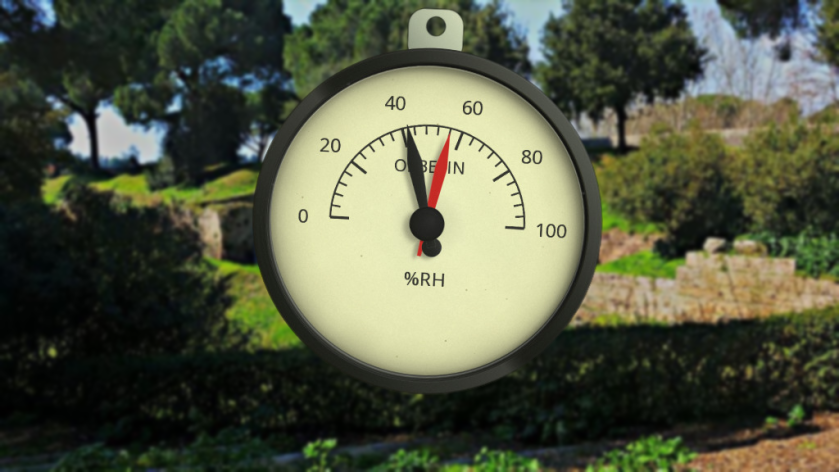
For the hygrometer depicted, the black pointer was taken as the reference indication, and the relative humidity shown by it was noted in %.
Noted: 42 %
